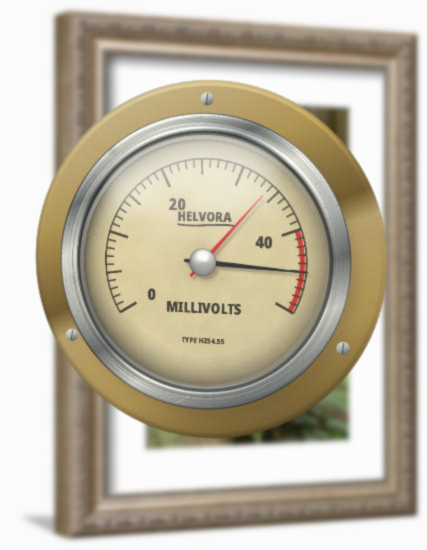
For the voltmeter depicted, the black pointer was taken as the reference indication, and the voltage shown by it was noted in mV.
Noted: 45 mV
